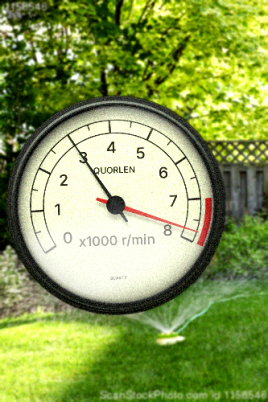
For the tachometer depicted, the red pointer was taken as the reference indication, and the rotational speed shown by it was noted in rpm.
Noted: 7750 rpm
